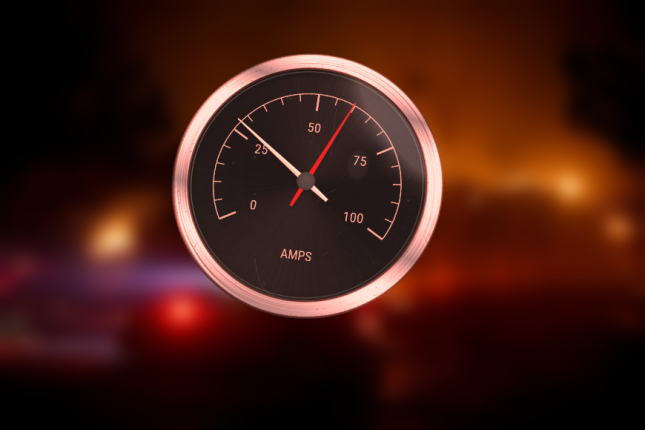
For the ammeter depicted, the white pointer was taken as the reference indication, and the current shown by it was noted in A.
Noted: 27.5 A
